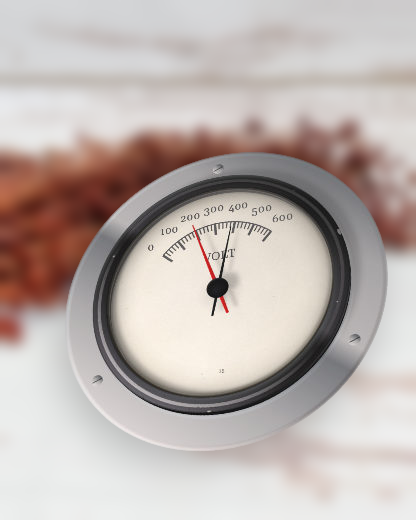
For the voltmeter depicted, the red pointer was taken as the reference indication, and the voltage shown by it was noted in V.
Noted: 200 V
